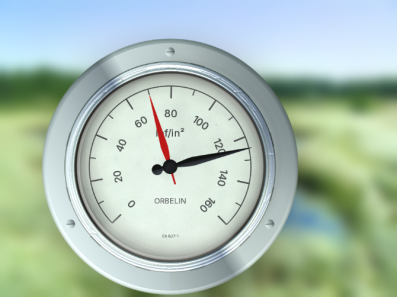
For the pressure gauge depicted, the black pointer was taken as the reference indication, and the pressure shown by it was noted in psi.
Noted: 125 psi
